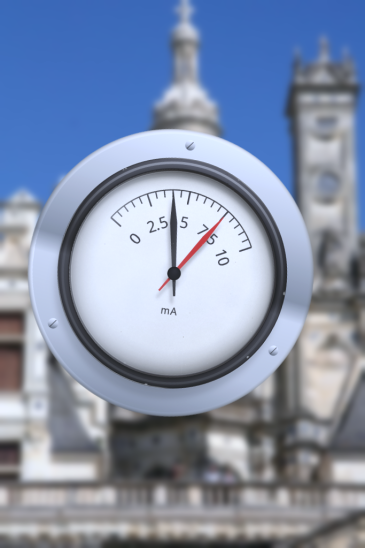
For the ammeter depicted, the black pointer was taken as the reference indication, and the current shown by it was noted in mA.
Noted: 4 mA
